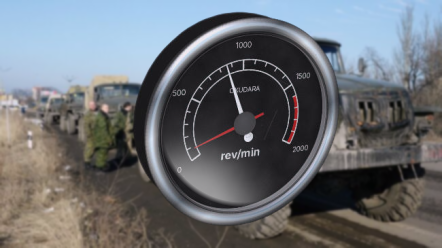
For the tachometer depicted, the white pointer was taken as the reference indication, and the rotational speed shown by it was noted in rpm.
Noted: 850 rpm
